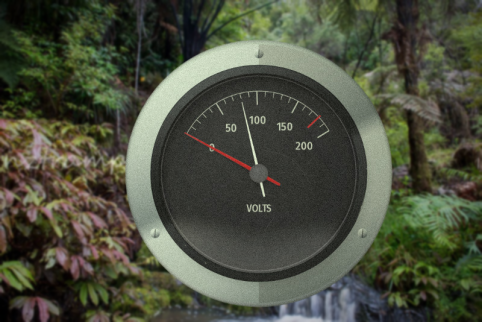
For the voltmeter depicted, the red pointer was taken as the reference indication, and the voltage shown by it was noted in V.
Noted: 0 V
